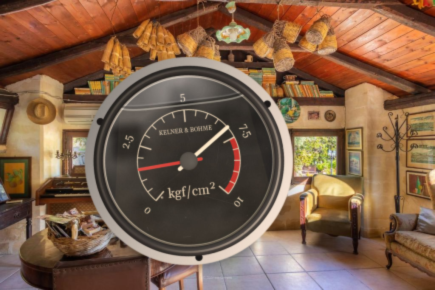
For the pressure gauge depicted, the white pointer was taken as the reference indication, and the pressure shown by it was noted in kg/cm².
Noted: 7 kg/cm²
